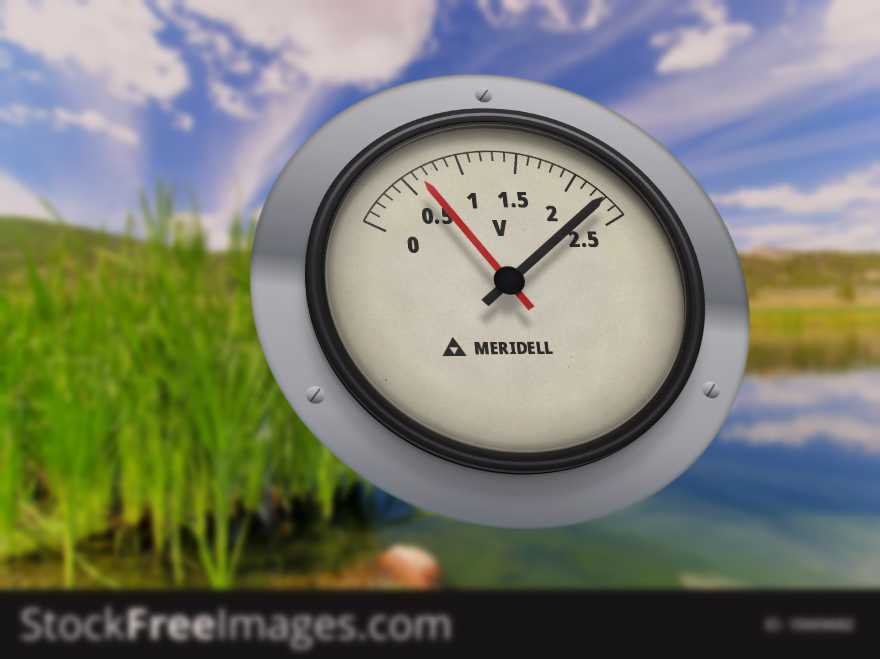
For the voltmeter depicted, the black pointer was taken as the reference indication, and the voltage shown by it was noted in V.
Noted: 2.3 V
